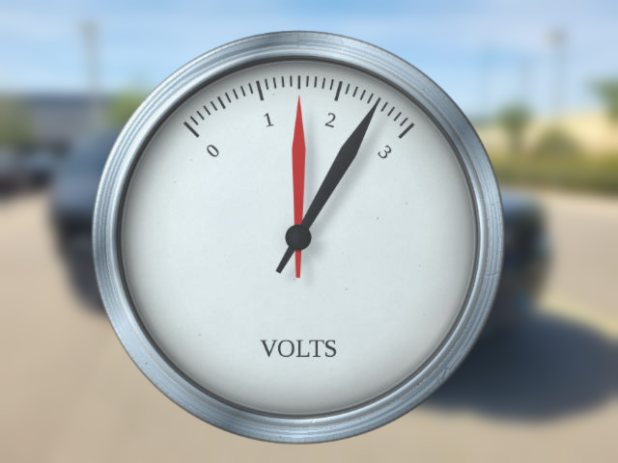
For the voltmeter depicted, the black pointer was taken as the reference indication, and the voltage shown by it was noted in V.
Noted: 2.5 V
